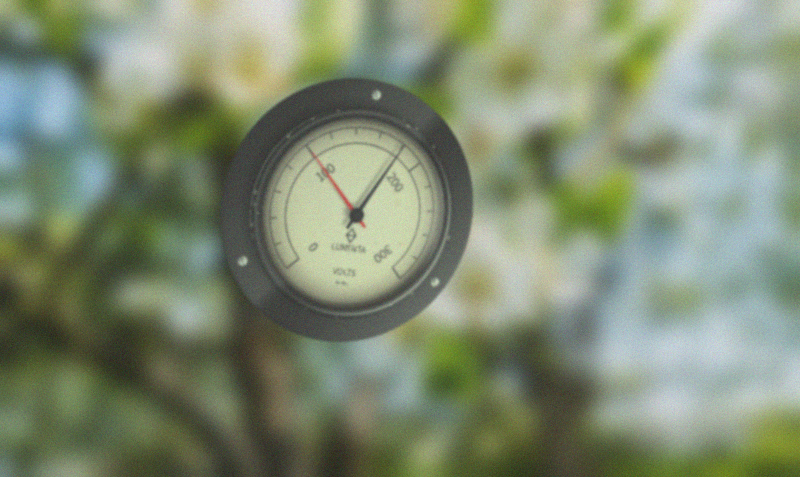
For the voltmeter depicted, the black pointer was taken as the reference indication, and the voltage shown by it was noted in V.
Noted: 180 V
